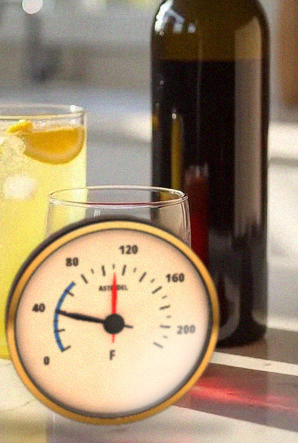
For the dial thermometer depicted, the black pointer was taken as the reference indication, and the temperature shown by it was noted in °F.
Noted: 40 °F
